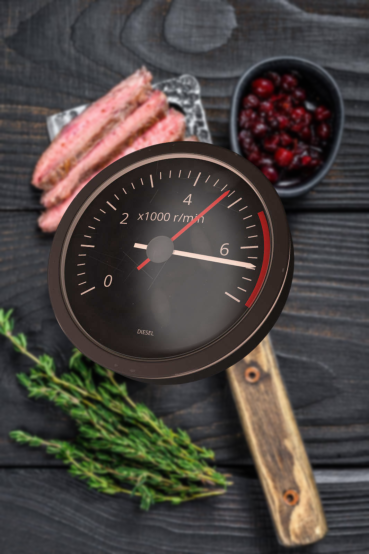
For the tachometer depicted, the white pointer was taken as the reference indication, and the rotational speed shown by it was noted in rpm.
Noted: 6400 rpm
